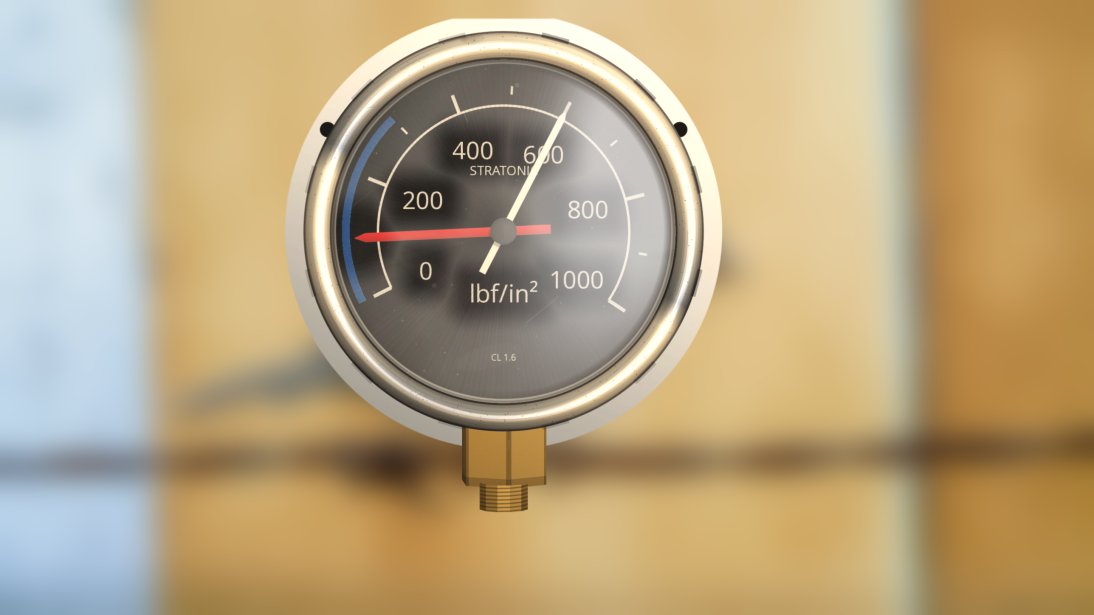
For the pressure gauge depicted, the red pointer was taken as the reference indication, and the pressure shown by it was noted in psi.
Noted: 100 psi
